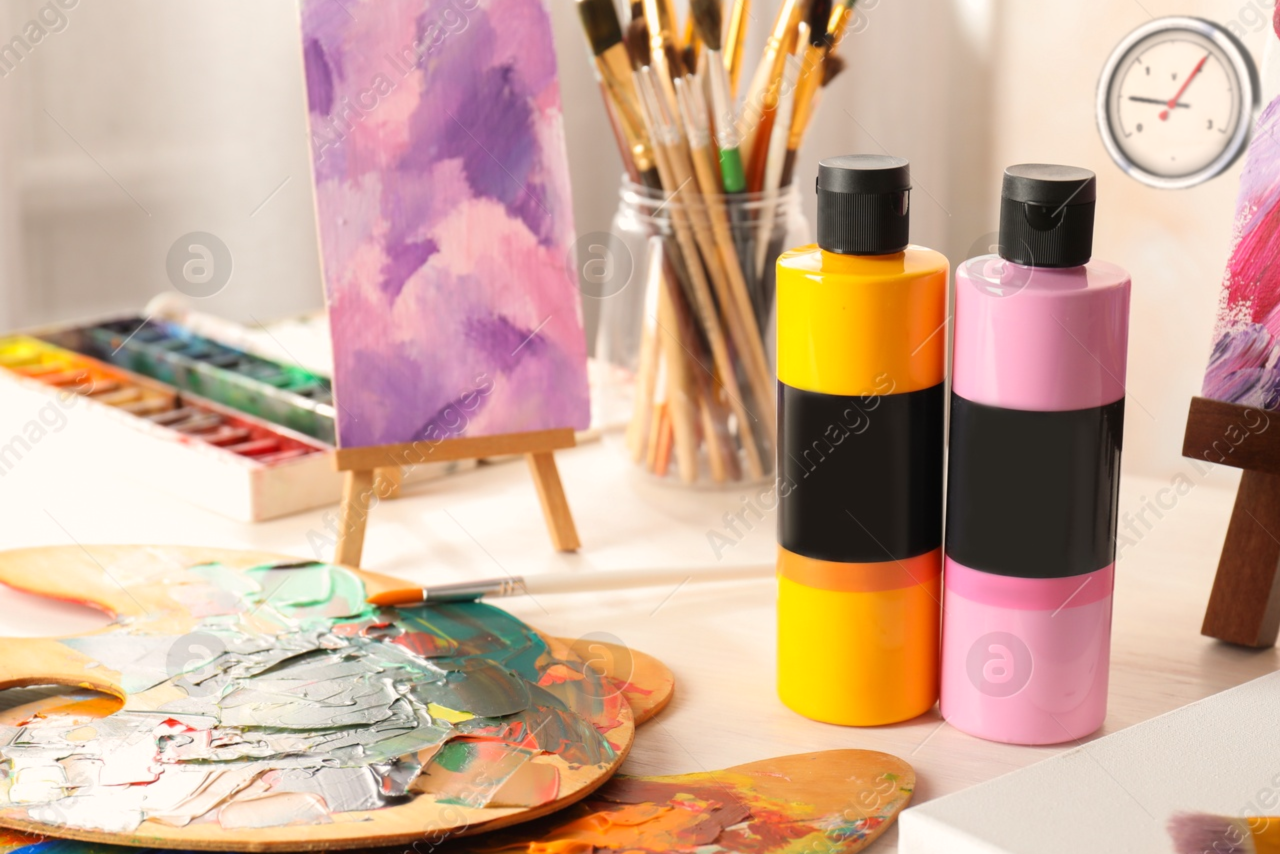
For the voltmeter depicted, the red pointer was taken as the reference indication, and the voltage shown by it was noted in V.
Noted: 2 V
